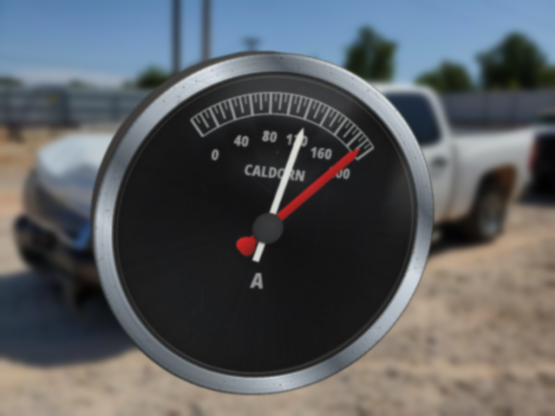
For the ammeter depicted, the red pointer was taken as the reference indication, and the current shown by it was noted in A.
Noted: 190 A
